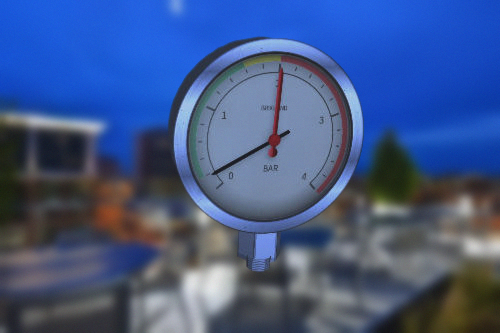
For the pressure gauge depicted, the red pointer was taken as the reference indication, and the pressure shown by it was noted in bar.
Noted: 2 bar
